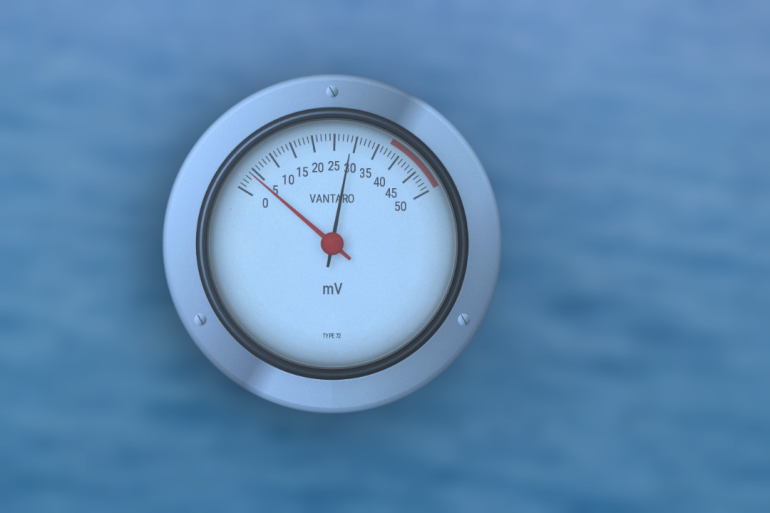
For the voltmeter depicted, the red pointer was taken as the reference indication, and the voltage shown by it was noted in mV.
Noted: 4 mV
